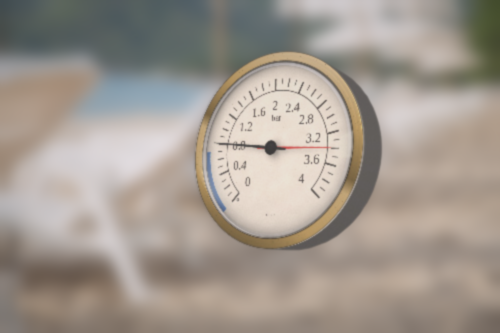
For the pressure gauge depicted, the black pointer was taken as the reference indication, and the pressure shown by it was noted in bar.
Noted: 0.8 bar
